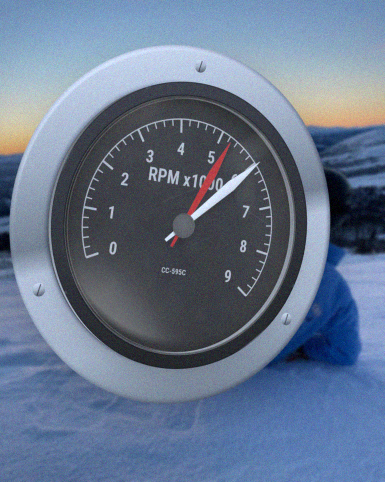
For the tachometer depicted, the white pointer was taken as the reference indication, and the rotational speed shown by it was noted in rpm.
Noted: 6000 rpm
